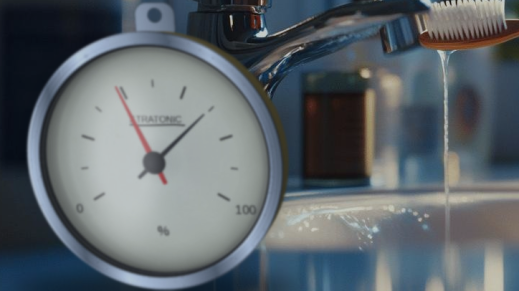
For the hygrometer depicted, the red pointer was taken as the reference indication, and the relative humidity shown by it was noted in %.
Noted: 40 %
